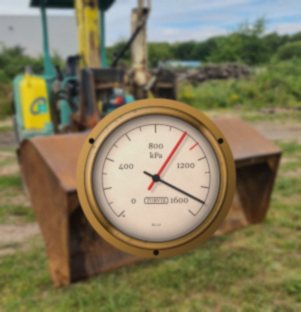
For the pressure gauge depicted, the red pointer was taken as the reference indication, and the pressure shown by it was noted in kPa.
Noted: 1000 kPa
